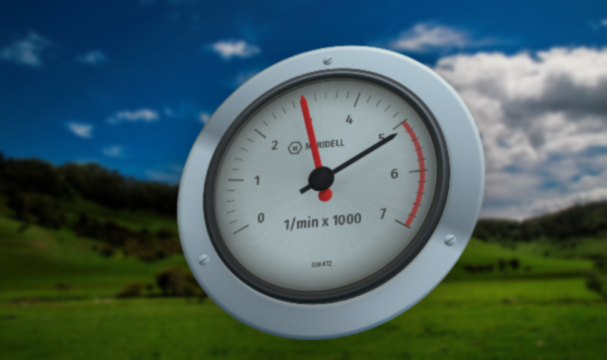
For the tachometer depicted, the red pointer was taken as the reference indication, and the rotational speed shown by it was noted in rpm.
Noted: 3000 rpm
